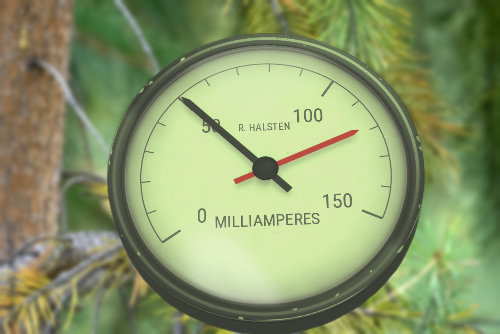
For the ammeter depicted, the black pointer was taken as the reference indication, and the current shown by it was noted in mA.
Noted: 50 mA
